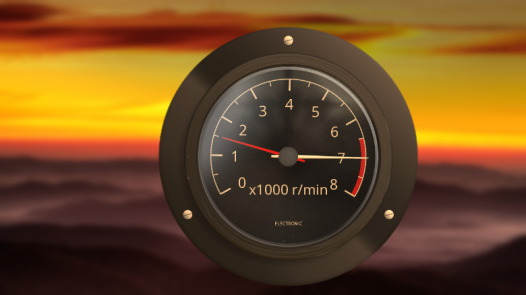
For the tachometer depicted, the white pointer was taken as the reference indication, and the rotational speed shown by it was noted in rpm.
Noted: 7000 rpm
